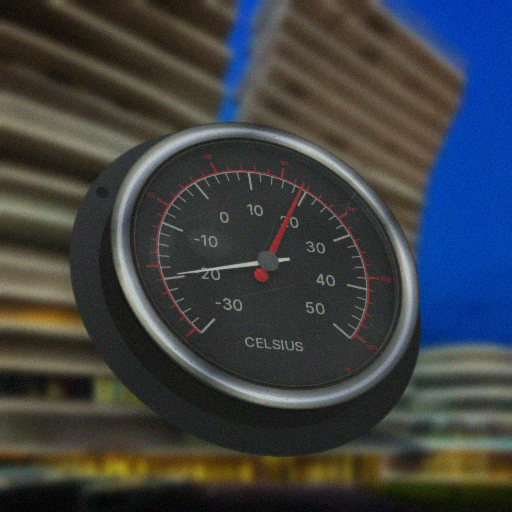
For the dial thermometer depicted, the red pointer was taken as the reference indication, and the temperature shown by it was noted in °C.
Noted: 19 °C
